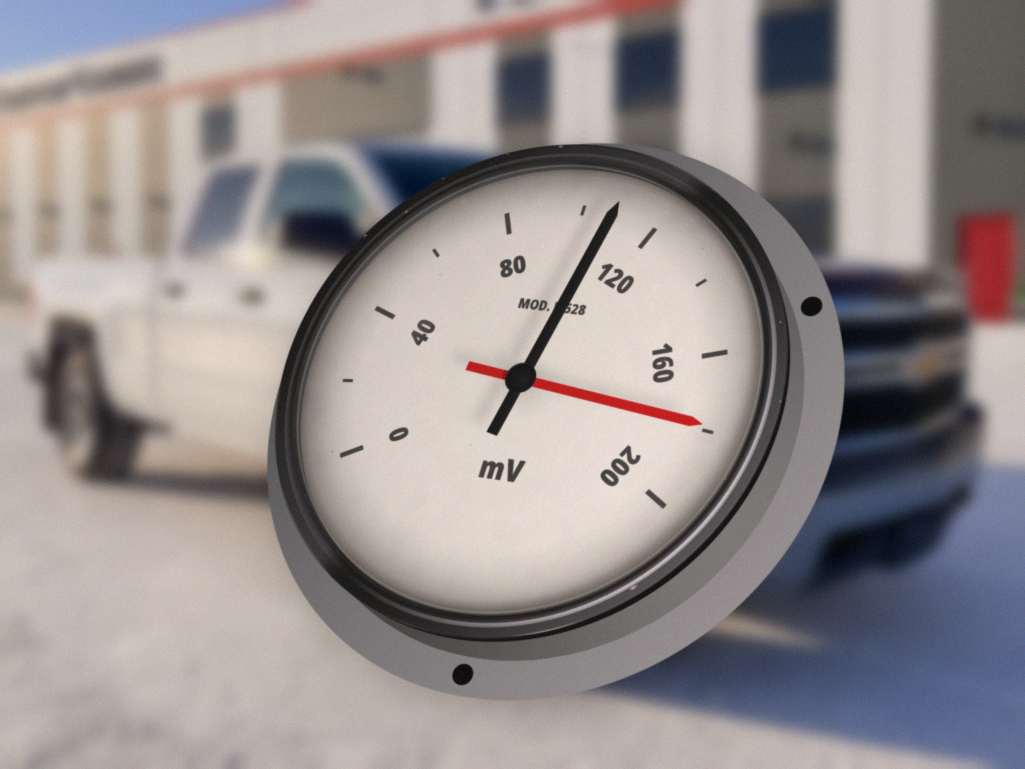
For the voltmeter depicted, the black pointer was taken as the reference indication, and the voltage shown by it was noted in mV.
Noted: 110 mV
